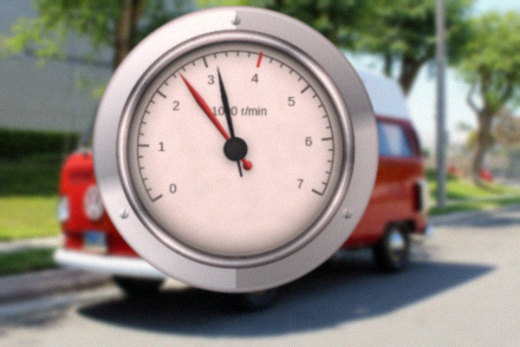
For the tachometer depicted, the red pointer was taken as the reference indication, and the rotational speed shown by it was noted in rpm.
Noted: 2500 rpm
